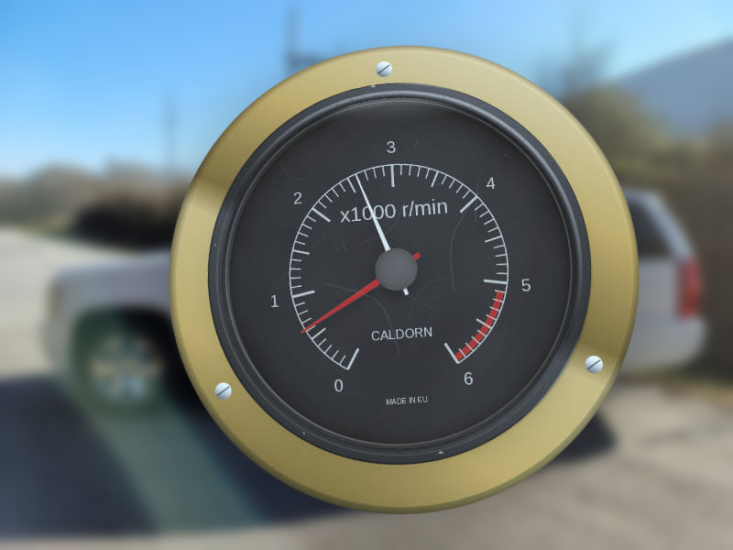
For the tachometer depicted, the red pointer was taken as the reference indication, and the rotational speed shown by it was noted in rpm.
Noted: 600 rpm
